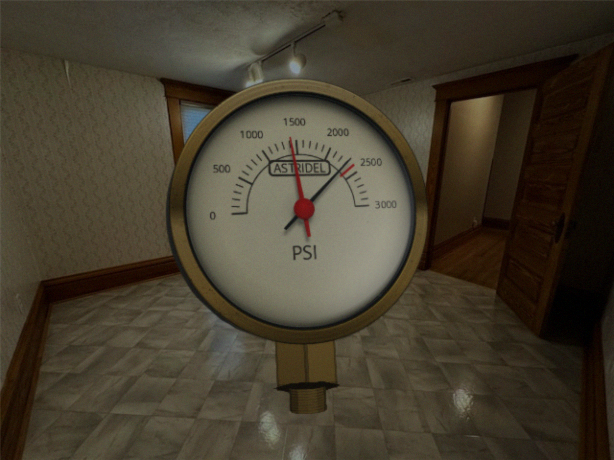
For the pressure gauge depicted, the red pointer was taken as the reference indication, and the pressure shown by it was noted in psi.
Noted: 1400 psi
